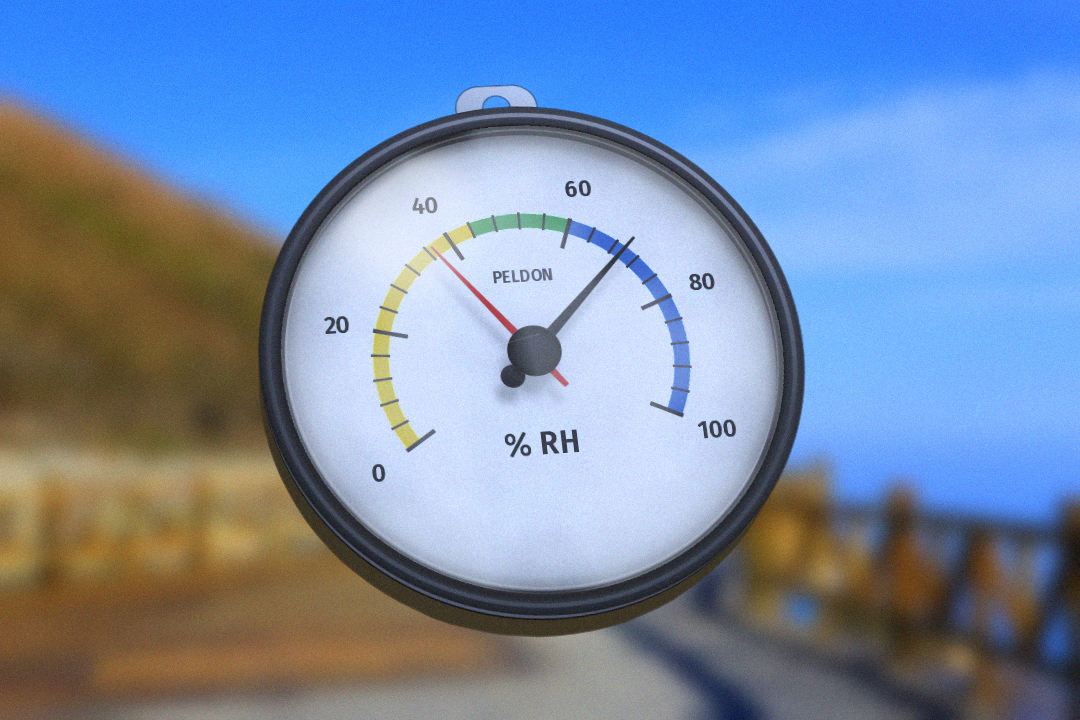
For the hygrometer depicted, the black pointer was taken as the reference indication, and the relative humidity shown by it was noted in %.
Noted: 70 %
